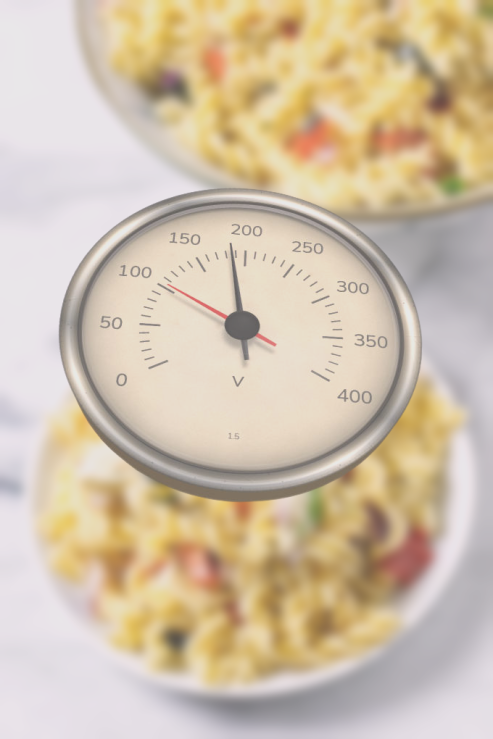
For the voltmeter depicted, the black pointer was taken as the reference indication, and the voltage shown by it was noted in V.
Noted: 185 V
